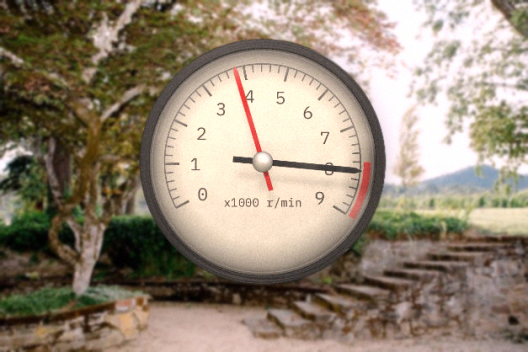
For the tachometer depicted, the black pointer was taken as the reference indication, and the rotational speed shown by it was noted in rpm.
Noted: 8000 rpm
